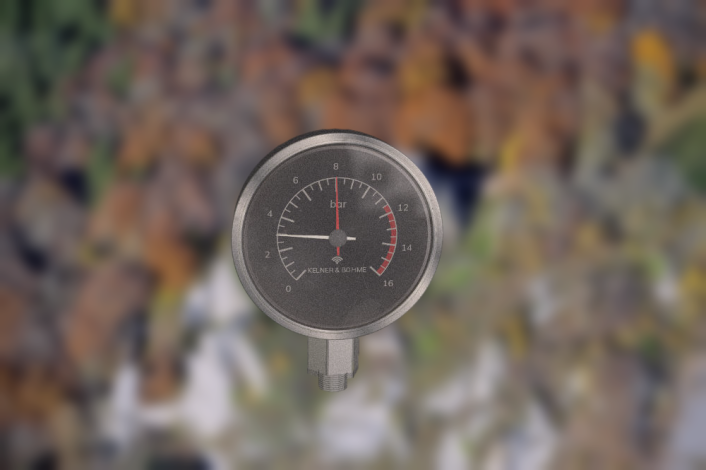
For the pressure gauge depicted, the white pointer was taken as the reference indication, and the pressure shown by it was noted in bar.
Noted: 3 bar
